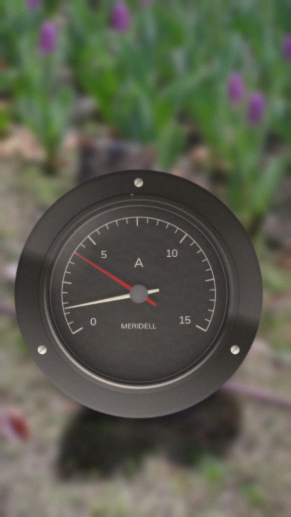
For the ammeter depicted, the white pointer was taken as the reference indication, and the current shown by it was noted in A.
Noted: 1.25 A
